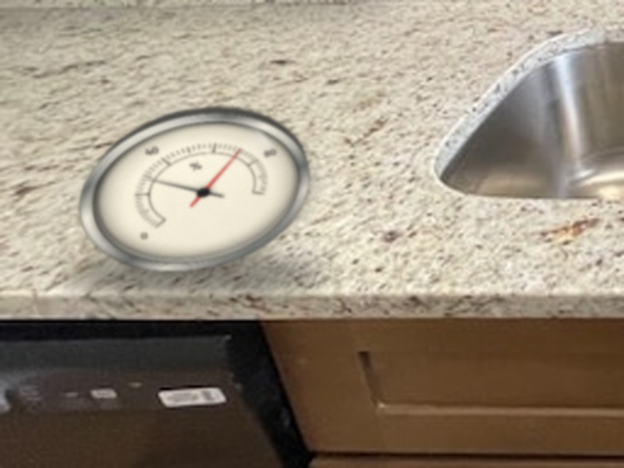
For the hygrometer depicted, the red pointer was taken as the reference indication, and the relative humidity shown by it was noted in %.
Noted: 70 %
